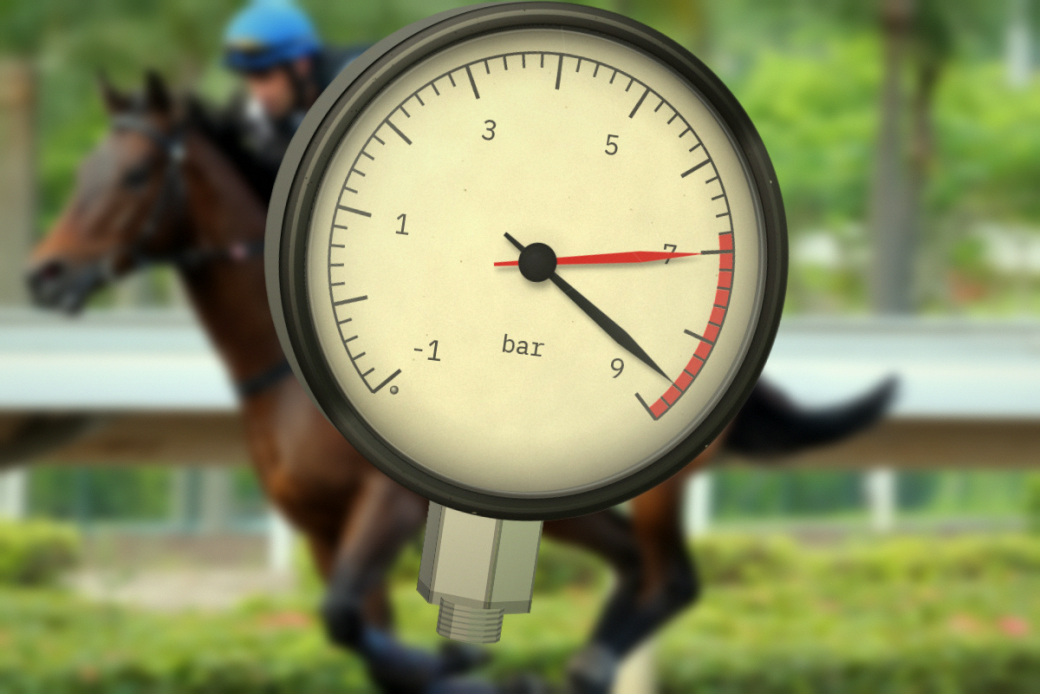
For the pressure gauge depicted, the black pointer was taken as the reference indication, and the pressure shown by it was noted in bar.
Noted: 8.6 bar
